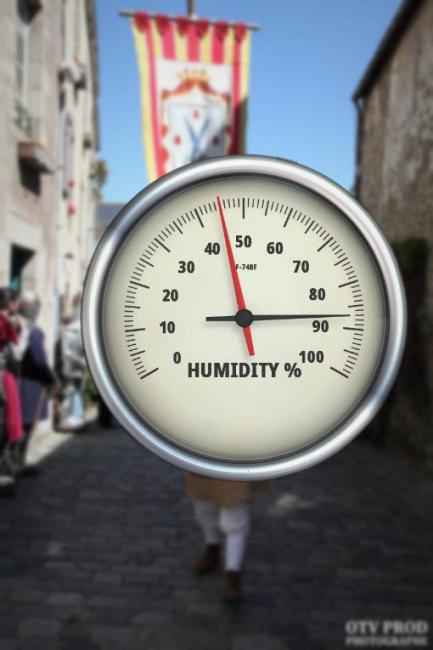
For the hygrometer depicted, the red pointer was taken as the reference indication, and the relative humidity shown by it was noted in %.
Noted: 45 %
